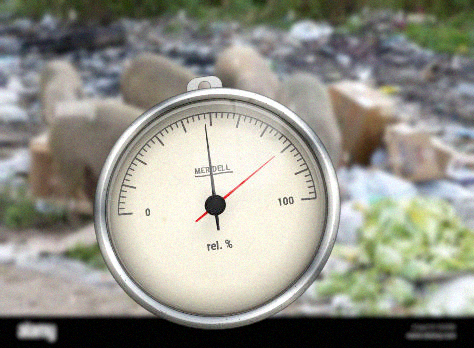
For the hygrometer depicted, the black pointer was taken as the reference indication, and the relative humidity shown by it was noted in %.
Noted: 48 %
